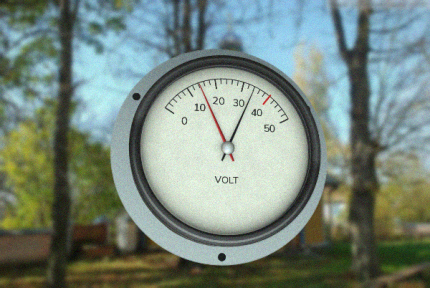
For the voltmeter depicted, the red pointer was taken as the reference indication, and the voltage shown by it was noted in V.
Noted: 14 V
